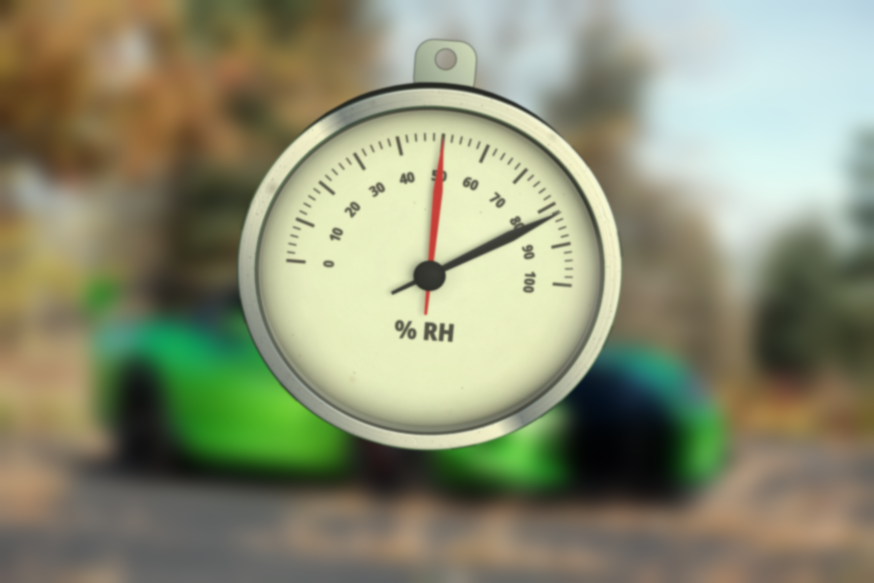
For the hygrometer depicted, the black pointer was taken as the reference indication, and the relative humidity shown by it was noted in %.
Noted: 82 %
